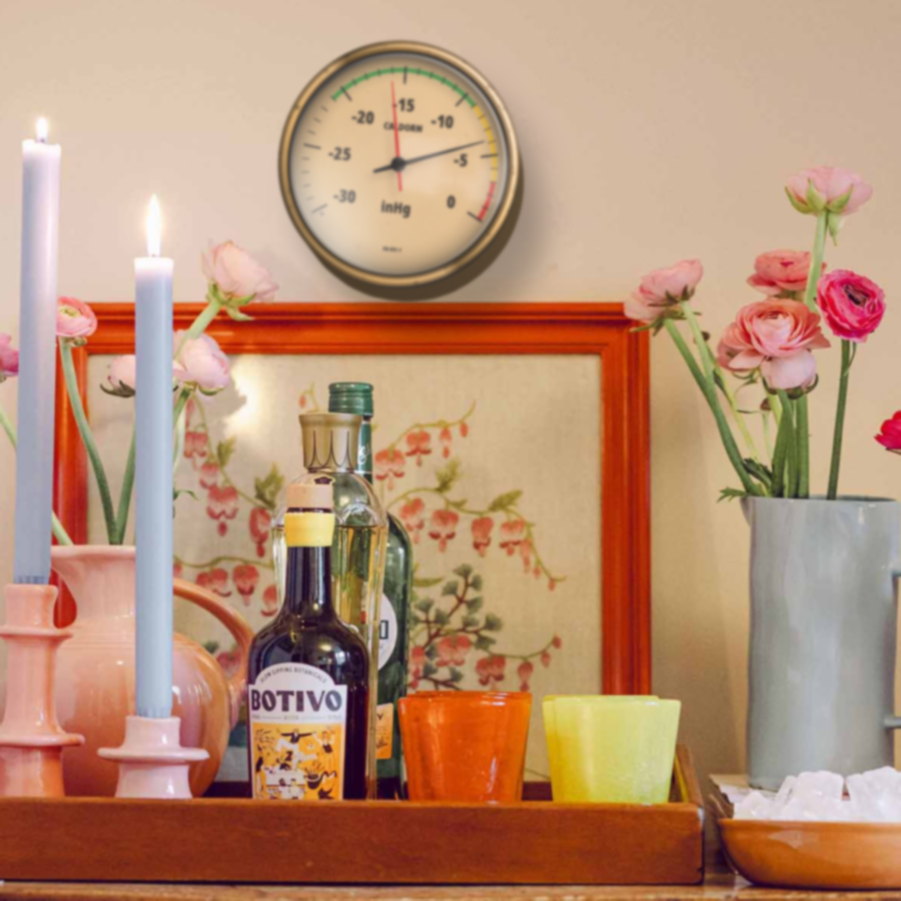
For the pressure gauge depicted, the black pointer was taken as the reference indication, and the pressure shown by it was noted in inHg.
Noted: -6 inHg
